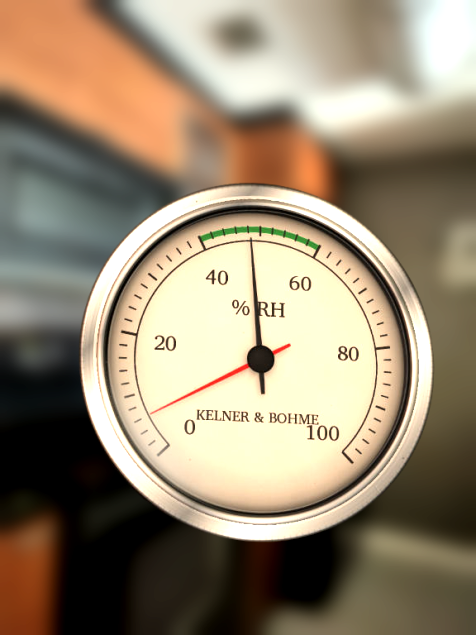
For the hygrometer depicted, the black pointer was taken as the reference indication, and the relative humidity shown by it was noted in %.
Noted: 48 %
